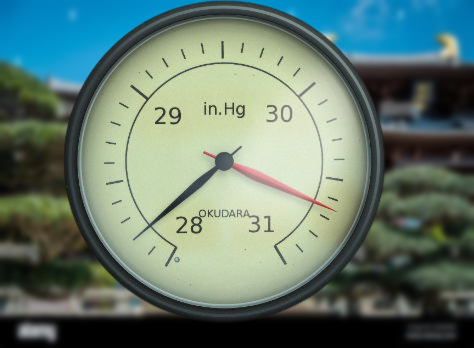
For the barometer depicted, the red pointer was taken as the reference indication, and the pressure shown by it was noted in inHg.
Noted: 30.65 inHg
